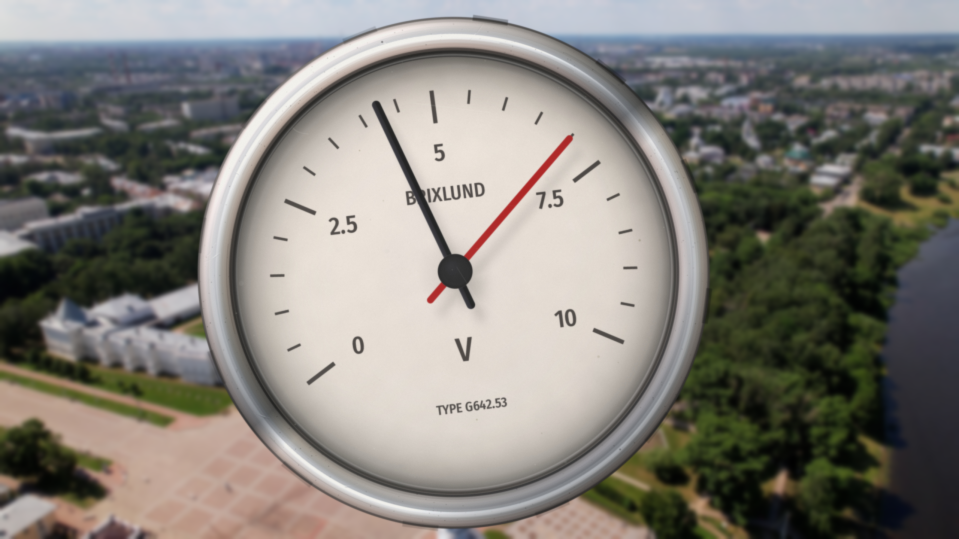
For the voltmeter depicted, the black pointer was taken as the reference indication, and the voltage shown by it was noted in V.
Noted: 4.25 V
